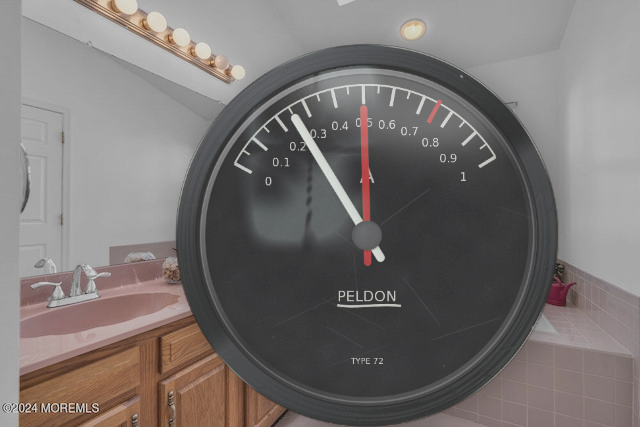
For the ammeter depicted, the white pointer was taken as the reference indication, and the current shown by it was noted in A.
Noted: 0.25 A
